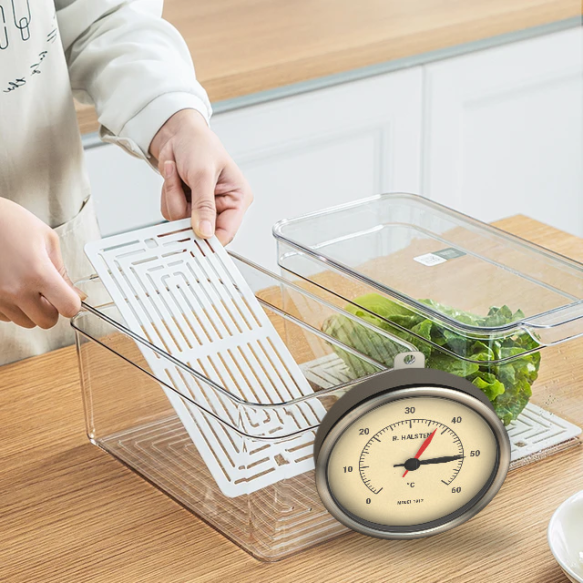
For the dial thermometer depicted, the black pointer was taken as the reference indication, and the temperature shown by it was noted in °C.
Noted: 50 °C
